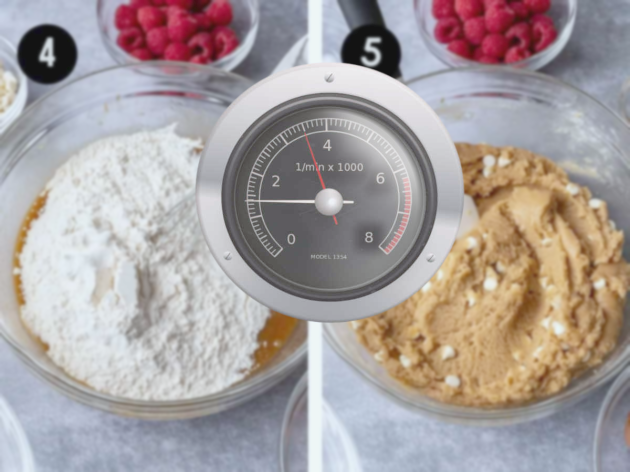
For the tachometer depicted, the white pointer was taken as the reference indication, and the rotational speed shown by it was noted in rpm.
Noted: 1400 rpm
